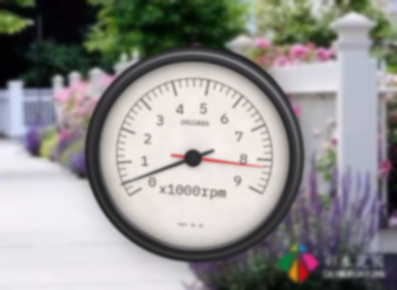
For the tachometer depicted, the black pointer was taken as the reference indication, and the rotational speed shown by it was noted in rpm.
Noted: 400 rpm
